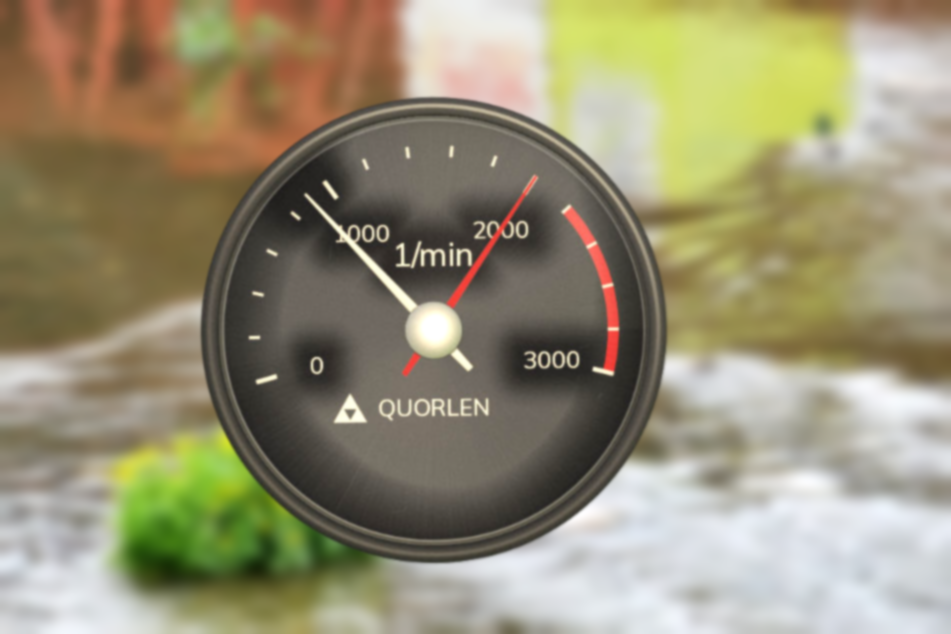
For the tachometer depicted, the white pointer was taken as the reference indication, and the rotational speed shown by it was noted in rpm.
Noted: 900 rpm
